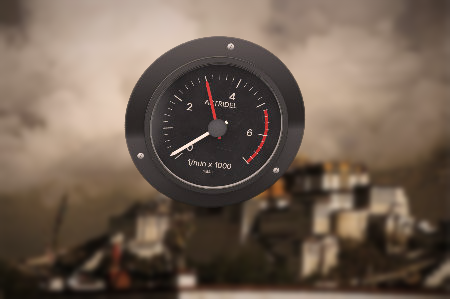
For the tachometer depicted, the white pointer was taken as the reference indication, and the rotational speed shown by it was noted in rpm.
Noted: 200 rpm
